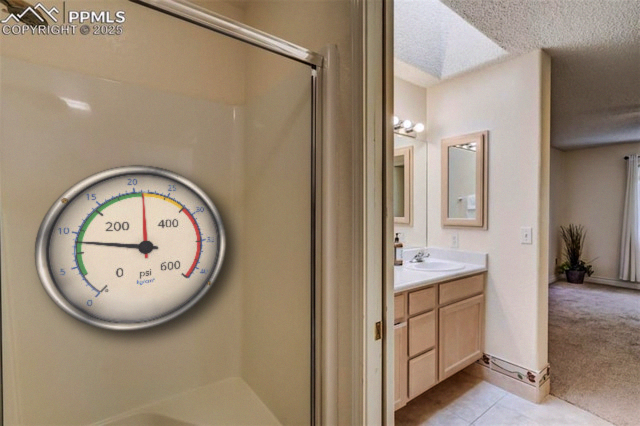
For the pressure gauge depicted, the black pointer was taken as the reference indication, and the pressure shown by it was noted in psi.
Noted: 125 psi
